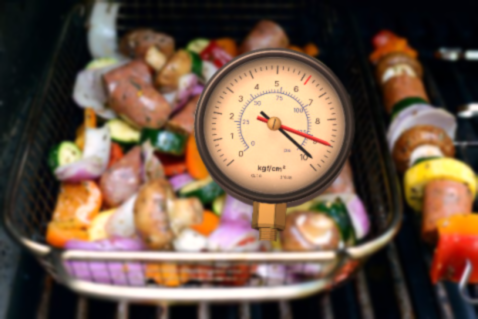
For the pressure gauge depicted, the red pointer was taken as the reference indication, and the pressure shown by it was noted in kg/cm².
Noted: 9 kg/cm²
